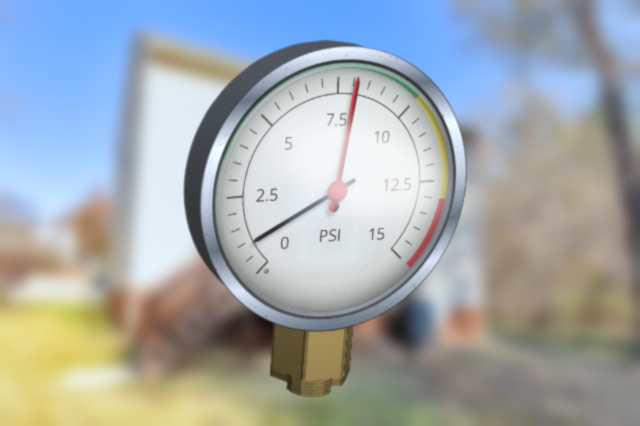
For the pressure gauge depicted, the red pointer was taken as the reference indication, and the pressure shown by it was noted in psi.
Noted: 8 psi
